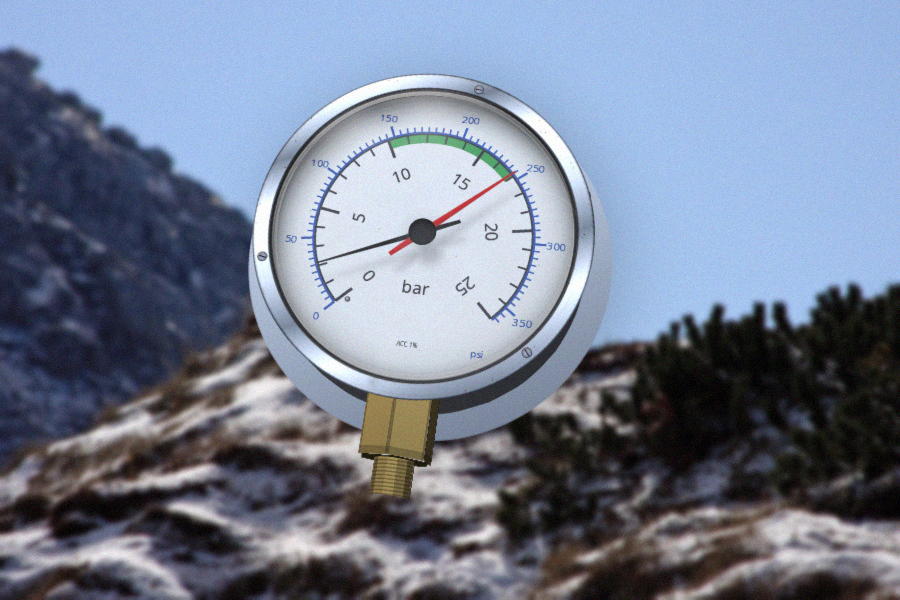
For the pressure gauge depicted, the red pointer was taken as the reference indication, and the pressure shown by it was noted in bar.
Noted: 17 bar
